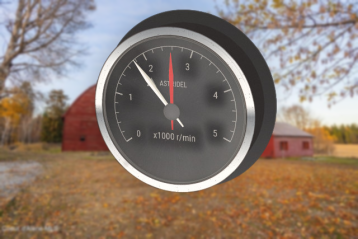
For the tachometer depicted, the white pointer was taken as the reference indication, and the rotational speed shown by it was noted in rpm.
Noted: 1800 rpm
